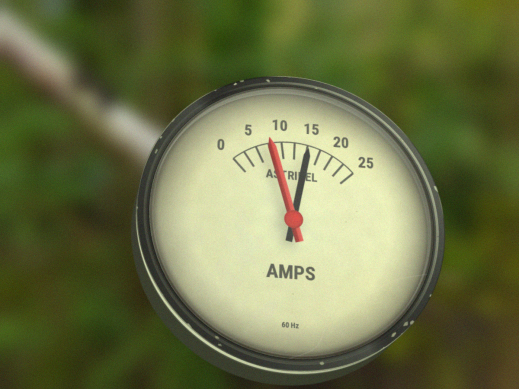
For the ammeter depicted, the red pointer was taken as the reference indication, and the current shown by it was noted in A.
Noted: 7.5 A
